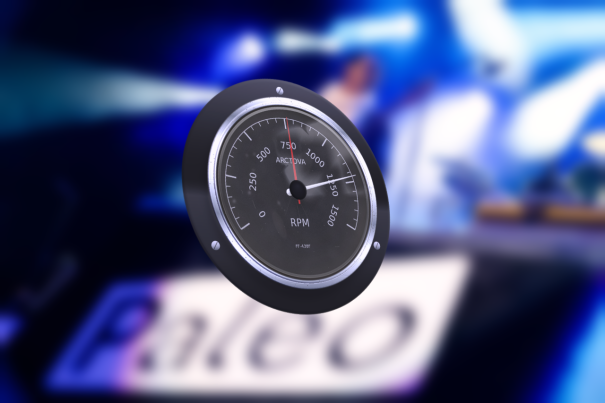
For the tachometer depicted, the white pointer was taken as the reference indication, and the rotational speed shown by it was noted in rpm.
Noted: 1225 rpm
